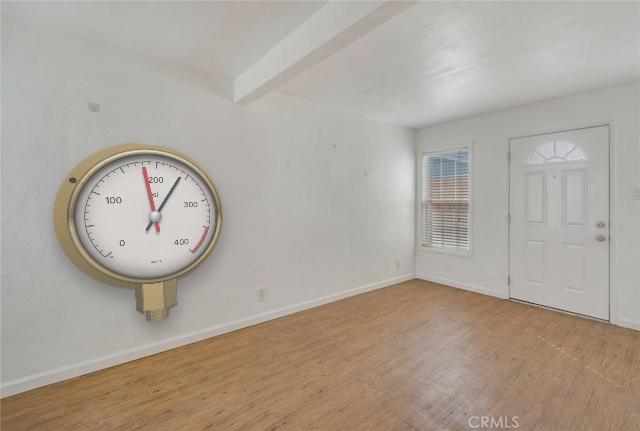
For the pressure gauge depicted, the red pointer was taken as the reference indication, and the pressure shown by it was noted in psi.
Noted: 180 psi
